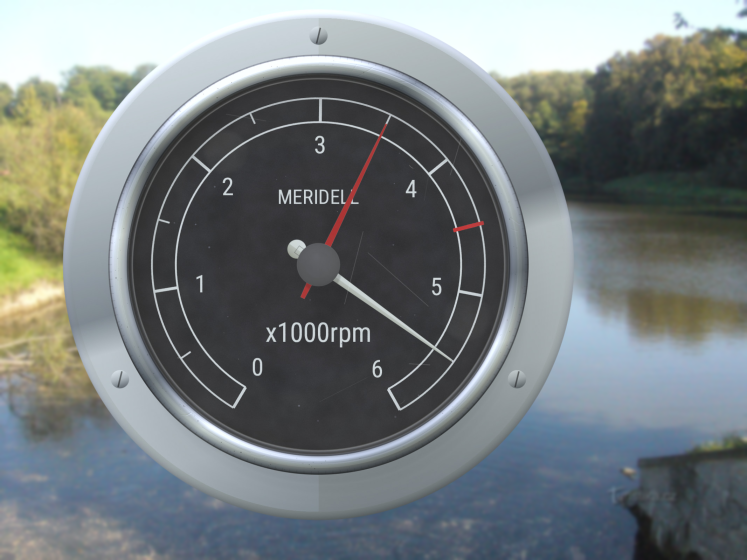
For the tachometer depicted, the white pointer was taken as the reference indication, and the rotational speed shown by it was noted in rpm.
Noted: 5500 rpm
